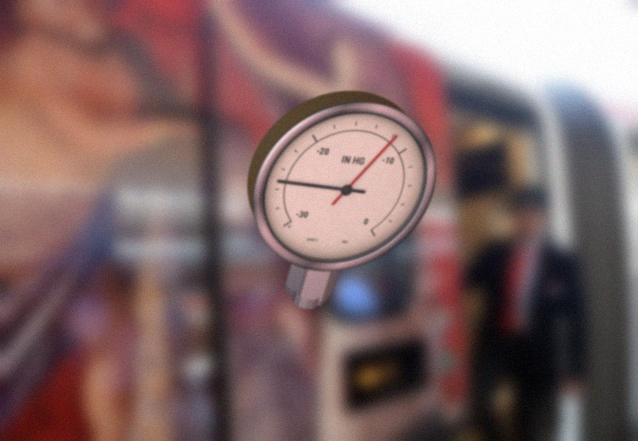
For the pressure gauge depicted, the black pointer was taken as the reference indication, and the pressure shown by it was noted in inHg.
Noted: -25 inHg
